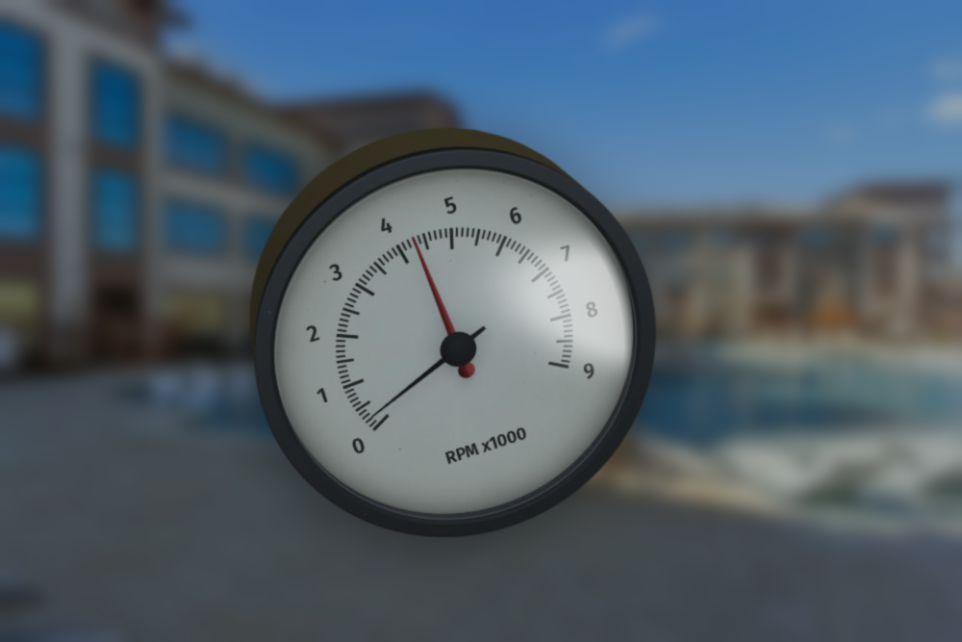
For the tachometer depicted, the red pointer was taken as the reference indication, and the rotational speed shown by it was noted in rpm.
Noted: 4300 rpm
